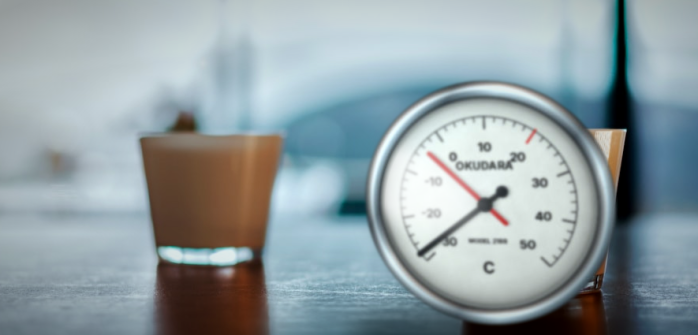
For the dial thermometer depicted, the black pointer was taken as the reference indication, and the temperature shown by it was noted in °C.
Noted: -28 °C
